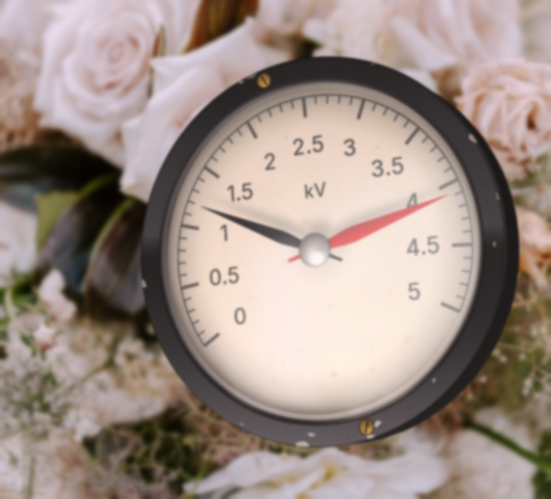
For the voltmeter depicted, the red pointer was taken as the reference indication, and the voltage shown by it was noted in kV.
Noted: 4.1 kV
